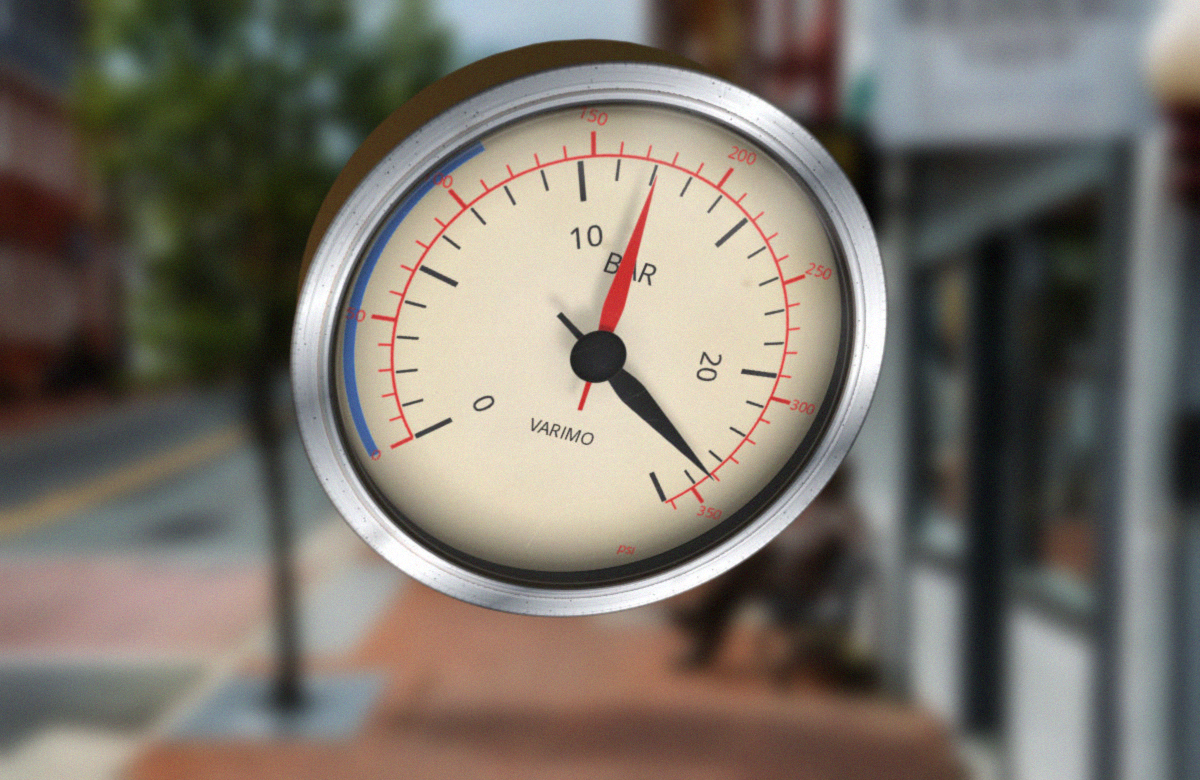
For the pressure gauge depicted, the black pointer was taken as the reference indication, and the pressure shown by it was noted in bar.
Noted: 23.5 bar
